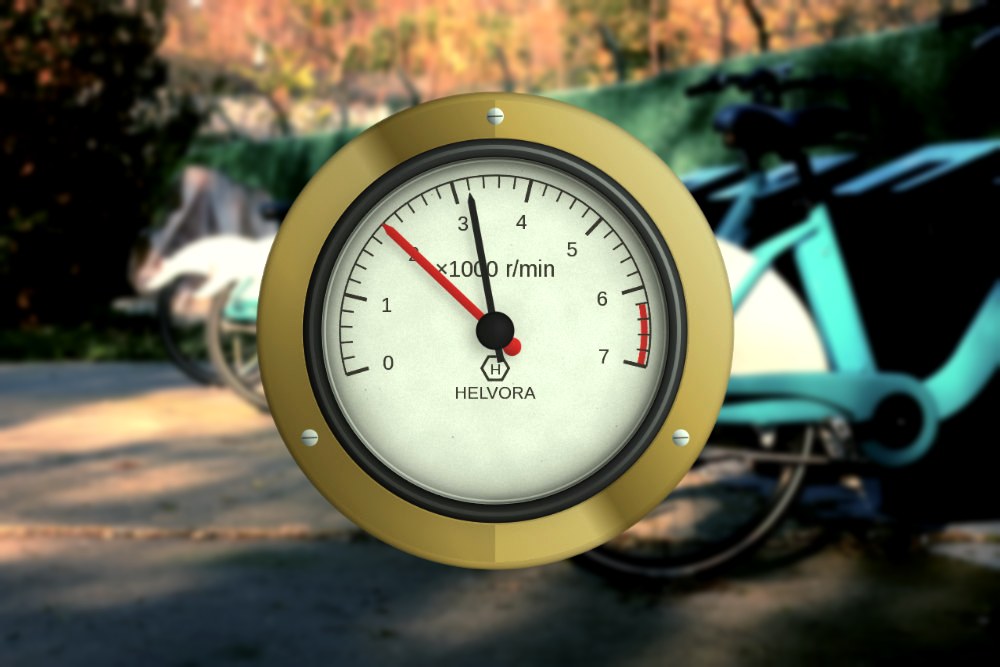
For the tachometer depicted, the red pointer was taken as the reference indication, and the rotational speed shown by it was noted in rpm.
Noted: 2000 rpm
